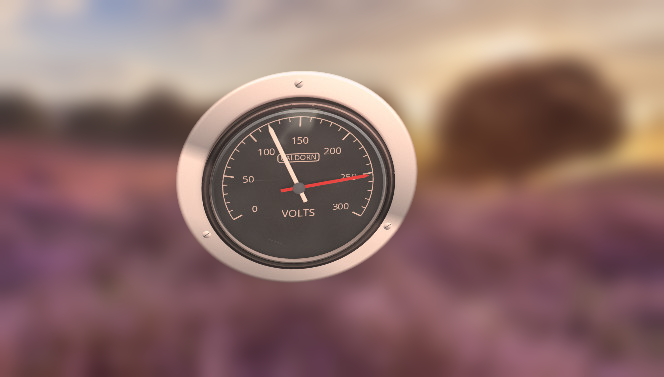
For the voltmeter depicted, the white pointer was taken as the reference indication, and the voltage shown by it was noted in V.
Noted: 120 V
